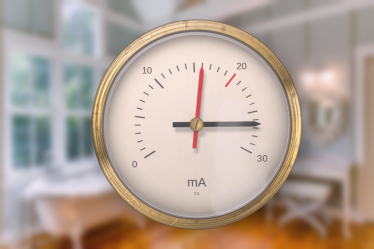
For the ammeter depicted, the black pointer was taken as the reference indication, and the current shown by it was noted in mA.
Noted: 26.5 mA
